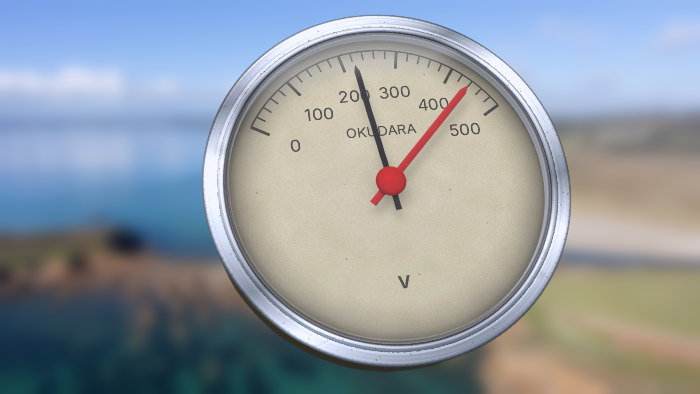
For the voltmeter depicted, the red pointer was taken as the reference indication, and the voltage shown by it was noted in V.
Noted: 440 V
